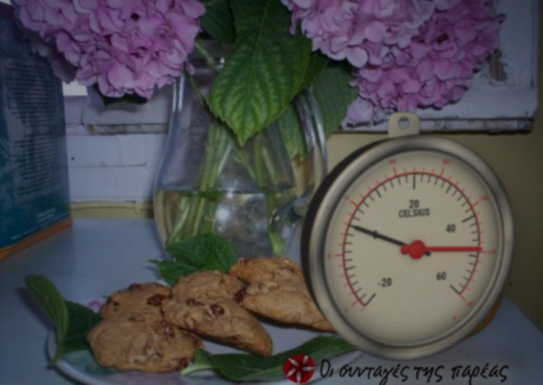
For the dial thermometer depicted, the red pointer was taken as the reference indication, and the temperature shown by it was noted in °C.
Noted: 48 °C
